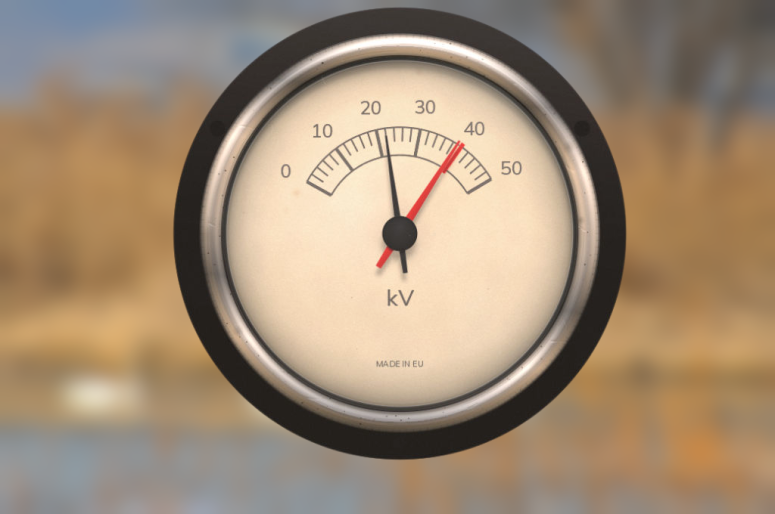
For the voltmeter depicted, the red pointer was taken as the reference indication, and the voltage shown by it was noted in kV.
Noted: 39 kV
